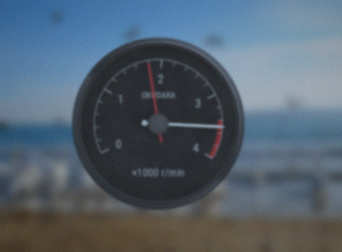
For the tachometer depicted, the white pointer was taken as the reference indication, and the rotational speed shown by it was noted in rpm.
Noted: 3500 rpm
